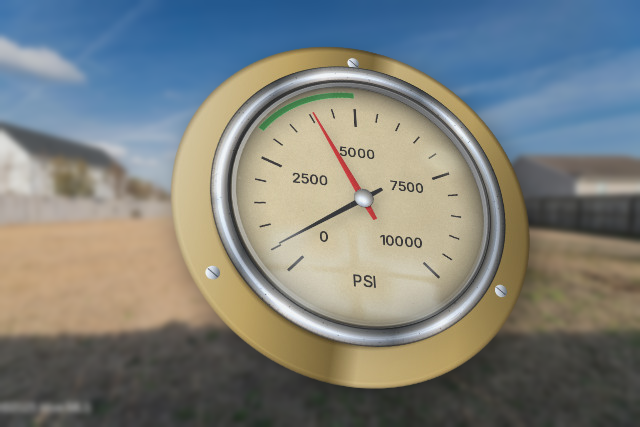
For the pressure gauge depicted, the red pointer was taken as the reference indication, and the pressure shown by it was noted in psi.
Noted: 4000 psi
